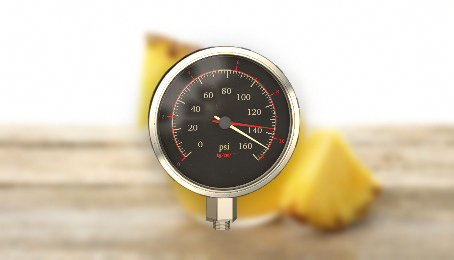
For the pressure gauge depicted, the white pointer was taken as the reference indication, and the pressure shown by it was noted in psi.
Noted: 150 psi
